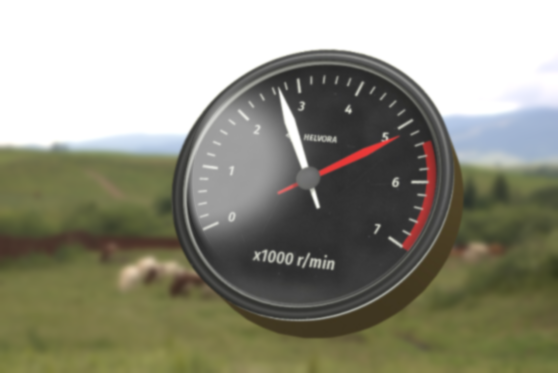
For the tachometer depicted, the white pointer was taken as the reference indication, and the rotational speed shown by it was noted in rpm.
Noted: 2700 rpm
